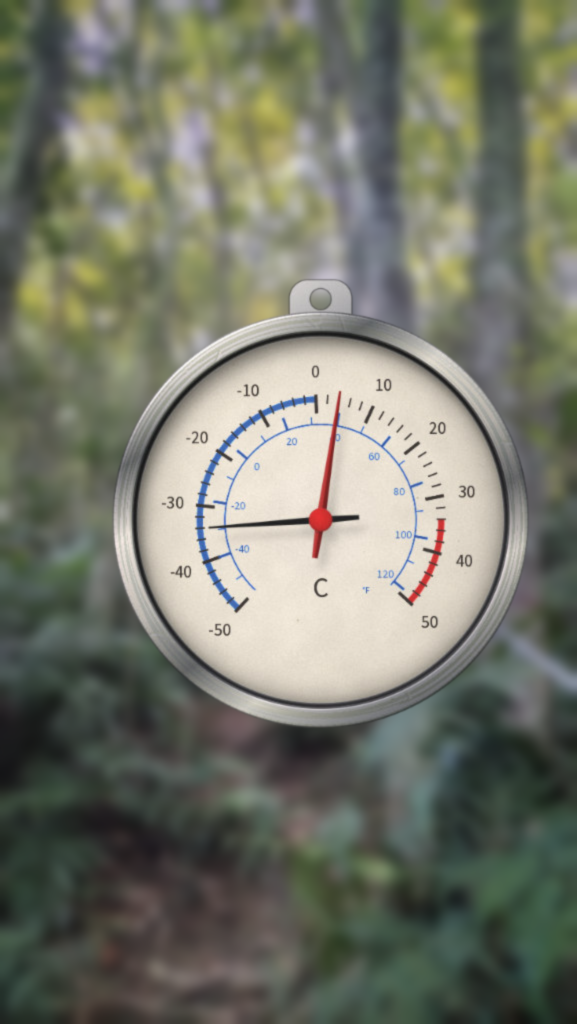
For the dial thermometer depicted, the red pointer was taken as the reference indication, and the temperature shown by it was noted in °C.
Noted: 4 °C
